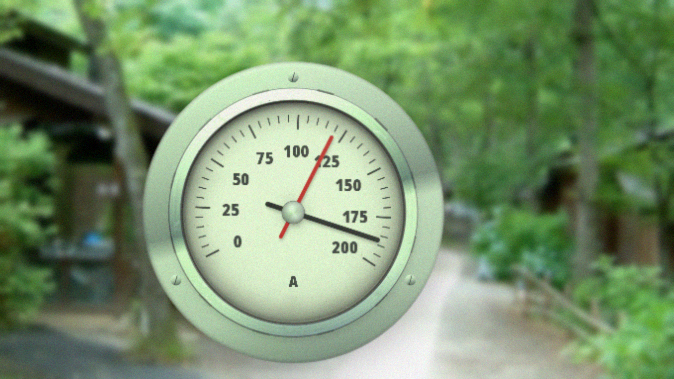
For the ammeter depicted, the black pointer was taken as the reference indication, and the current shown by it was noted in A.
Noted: 187.5 A
